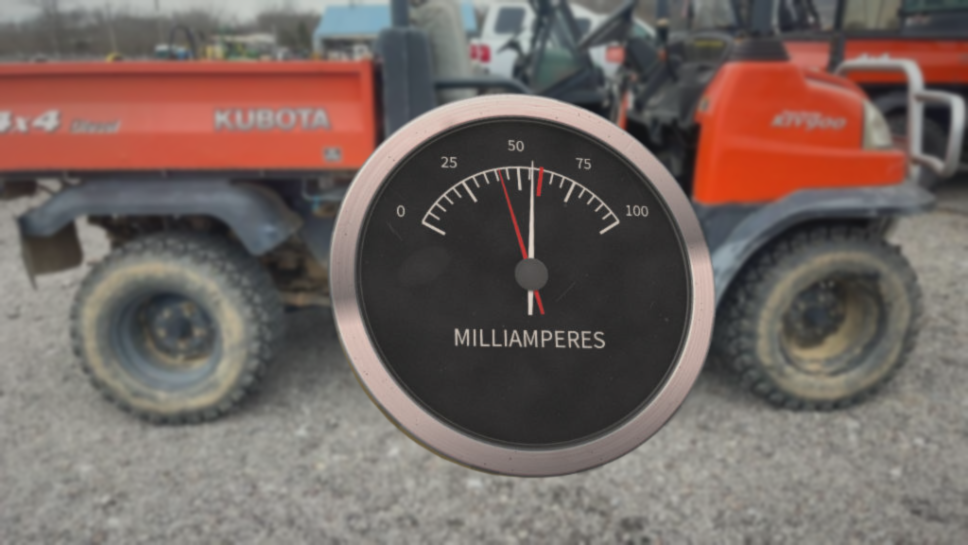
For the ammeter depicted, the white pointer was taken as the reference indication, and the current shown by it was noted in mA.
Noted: 55 mA
